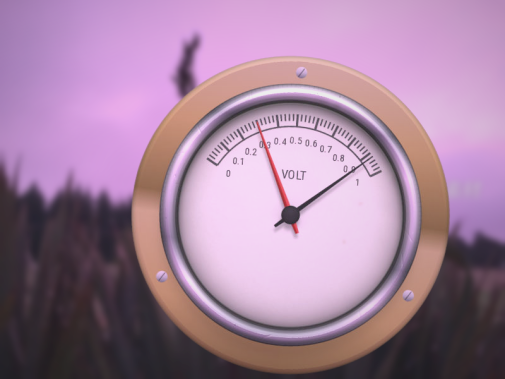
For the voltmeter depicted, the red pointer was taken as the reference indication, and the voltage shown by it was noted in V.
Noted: 0.3 V
